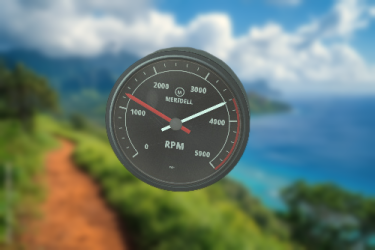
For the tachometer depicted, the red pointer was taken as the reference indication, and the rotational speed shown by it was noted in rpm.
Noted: 1300 rpm
